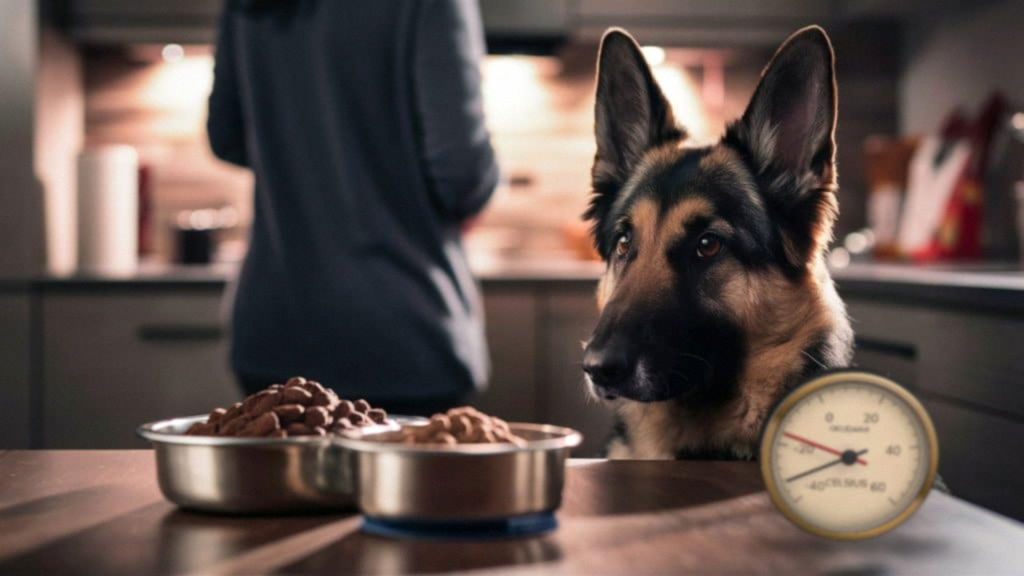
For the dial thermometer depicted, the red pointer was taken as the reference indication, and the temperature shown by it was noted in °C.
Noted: -16 °C
